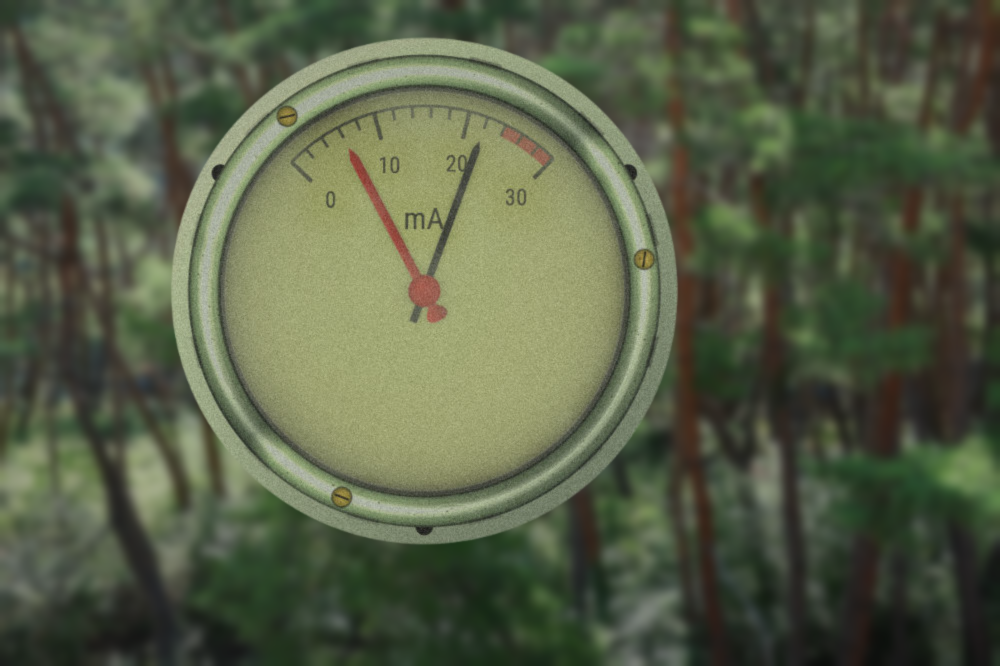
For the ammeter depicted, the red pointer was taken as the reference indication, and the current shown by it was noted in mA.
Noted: 6 mA
